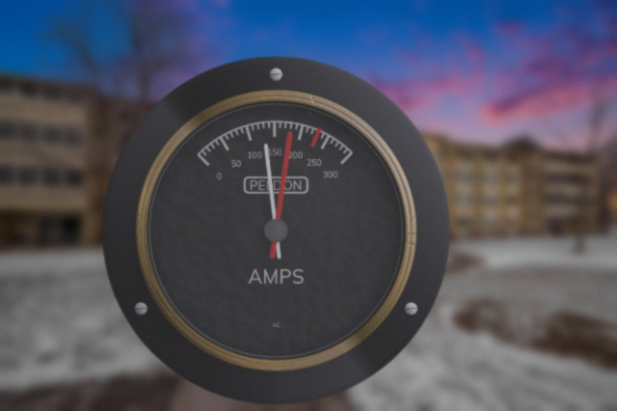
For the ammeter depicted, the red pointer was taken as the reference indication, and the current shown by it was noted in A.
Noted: 180 A
